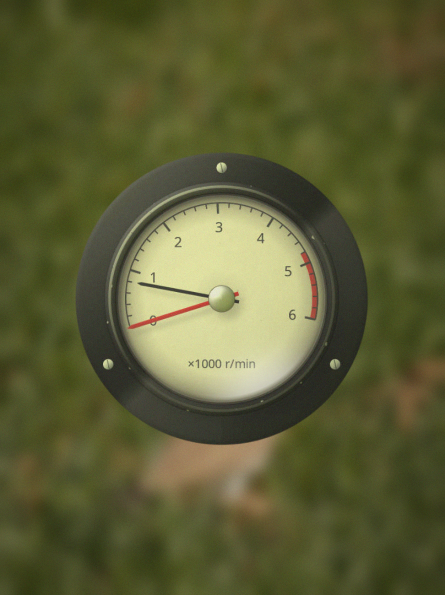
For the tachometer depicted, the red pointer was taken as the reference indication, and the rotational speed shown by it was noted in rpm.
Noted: 0 rpm
